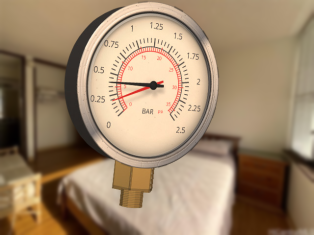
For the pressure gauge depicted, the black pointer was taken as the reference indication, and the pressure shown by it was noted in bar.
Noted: 0.4 bar
